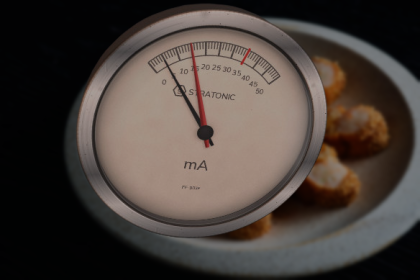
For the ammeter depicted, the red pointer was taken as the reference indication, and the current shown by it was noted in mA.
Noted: 15 mA
